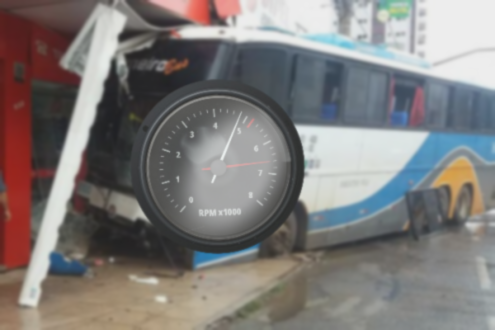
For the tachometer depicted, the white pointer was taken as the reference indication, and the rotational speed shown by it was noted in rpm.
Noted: 4800 rpm
